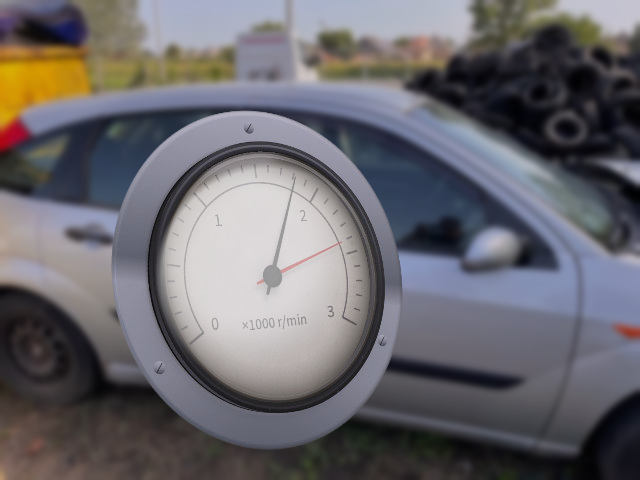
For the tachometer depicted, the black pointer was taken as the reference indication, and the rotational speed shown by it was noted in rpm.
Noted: 1800 rpm
